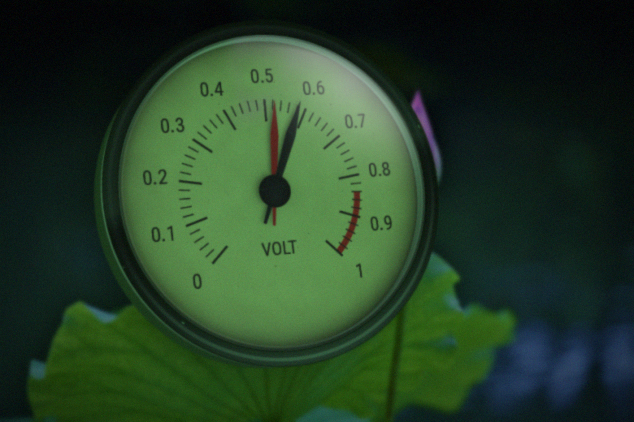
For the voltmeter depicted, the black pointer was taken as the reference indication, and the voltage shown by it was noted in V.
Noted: 0.58 V
